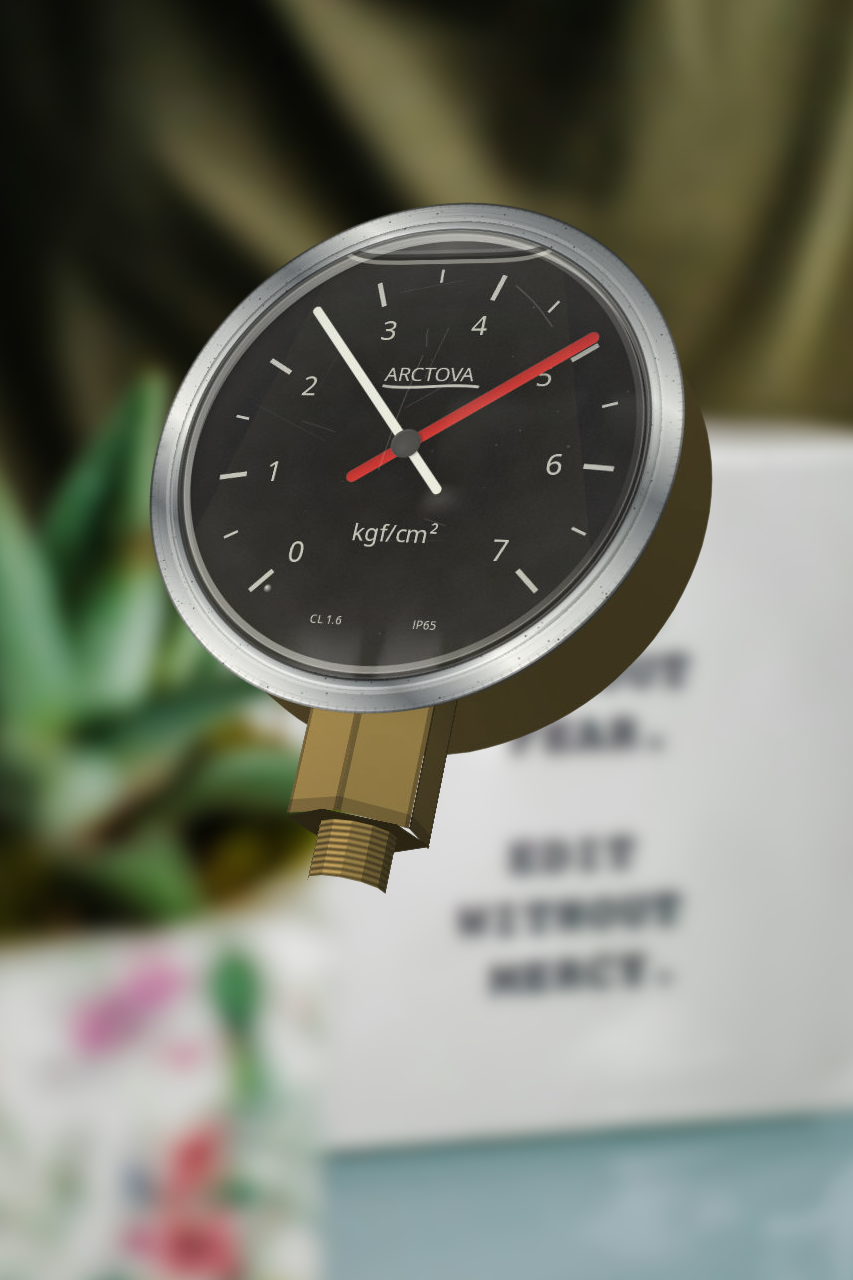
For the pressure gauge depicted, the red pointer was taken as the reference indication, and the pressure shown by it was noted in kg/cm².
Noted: 5 kg/cm²
